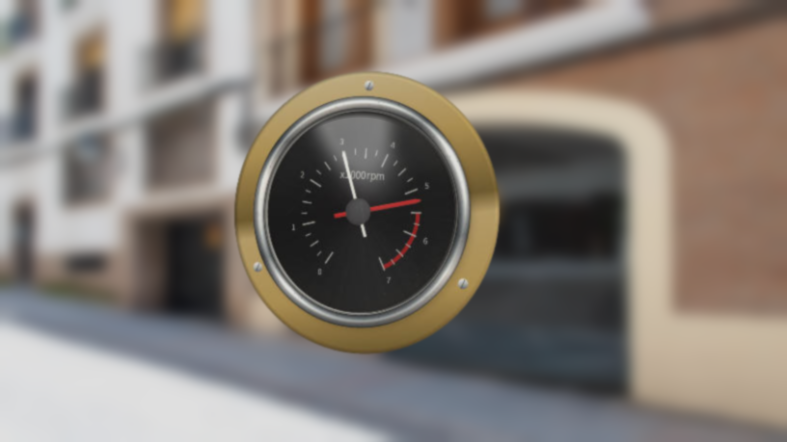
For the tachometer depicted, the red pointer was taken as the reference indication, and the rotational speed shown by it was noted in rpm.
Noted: 5250 rpm
